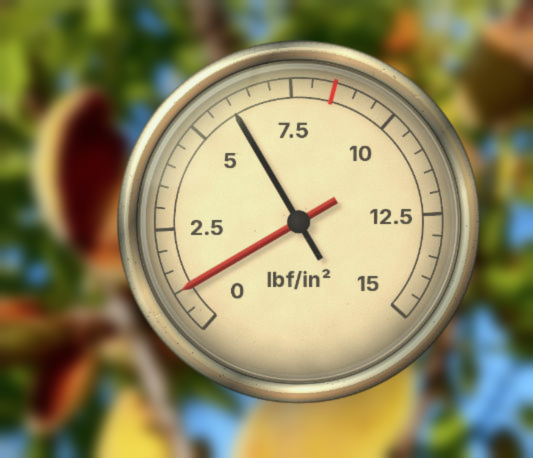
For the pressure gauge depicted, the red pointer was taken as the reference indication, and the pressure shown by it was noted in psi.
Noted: 1 psi
